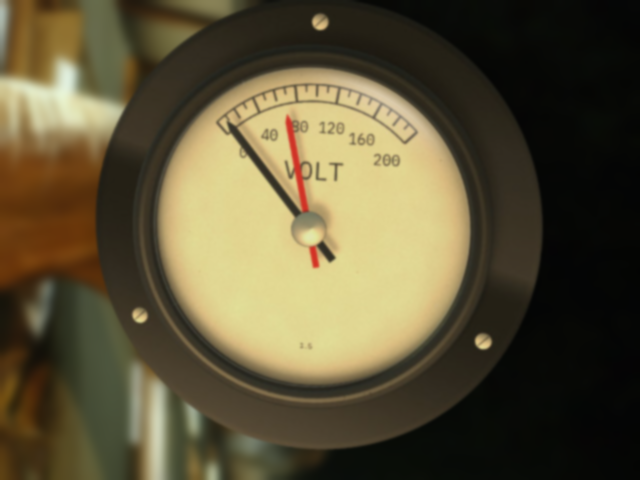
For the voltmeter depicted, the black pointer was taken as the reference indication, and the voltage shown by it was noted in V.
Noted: 10 V
